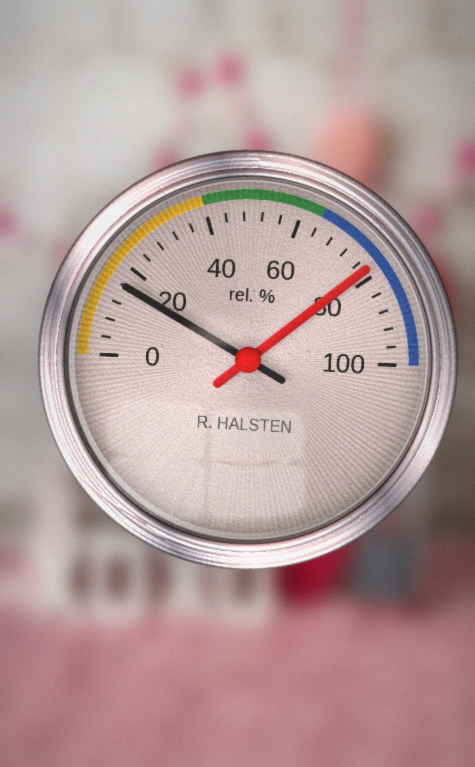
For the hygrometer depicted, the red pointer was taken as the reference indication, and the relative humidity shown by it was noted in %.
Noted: 78 %
